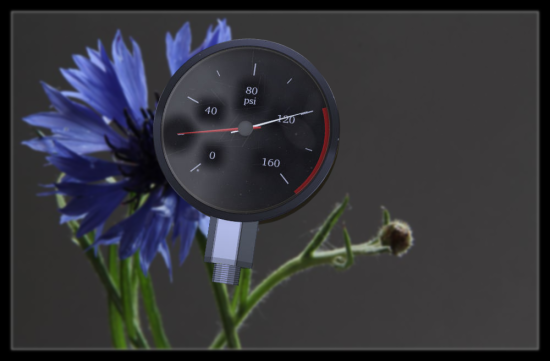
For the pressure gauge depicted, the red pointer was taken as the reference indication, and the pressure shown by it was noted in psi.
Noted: 20 psi
